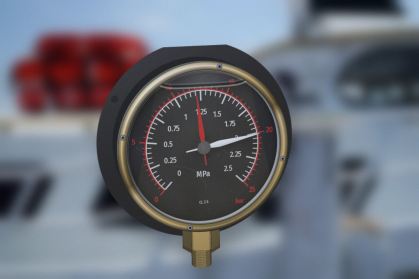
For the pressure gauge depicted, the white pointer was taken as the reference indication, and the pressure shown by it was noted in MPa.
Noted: 2 MPa
